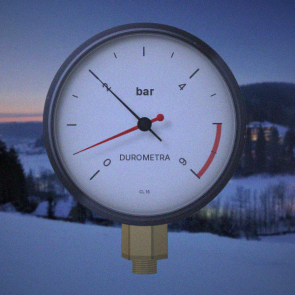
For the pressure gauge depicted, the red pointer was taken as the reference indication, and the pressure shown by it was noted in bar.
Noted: 0.5 bar
